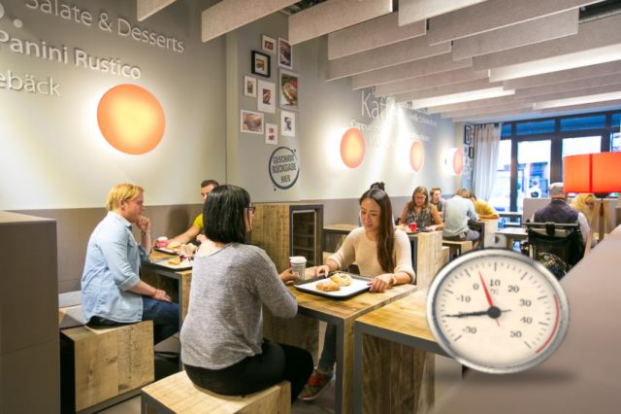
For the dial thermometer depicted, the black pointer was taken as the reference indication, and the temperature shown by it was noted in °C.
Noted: -20 °C
